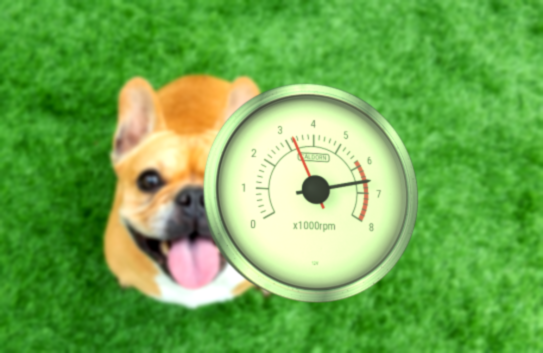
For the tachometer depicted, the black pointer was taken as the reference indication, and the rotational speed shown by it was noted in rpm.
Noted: 6600 rpm
